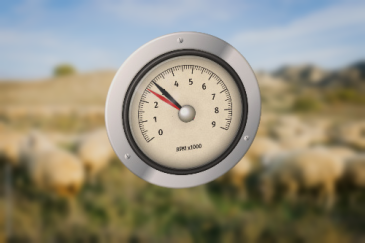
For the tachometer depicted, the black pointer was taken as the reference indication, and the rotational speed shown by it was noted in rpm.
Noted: 3000 rpm
